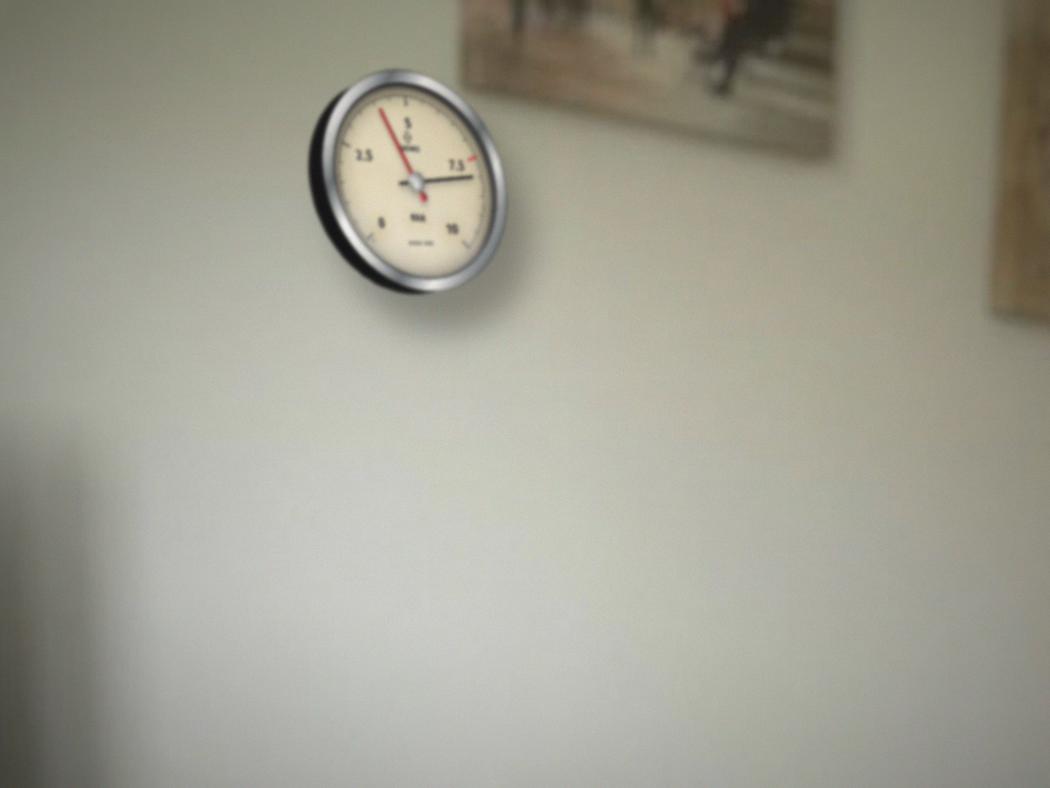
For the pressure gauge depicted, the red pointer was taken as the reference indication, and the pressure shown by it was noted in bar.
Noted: 4 bar
